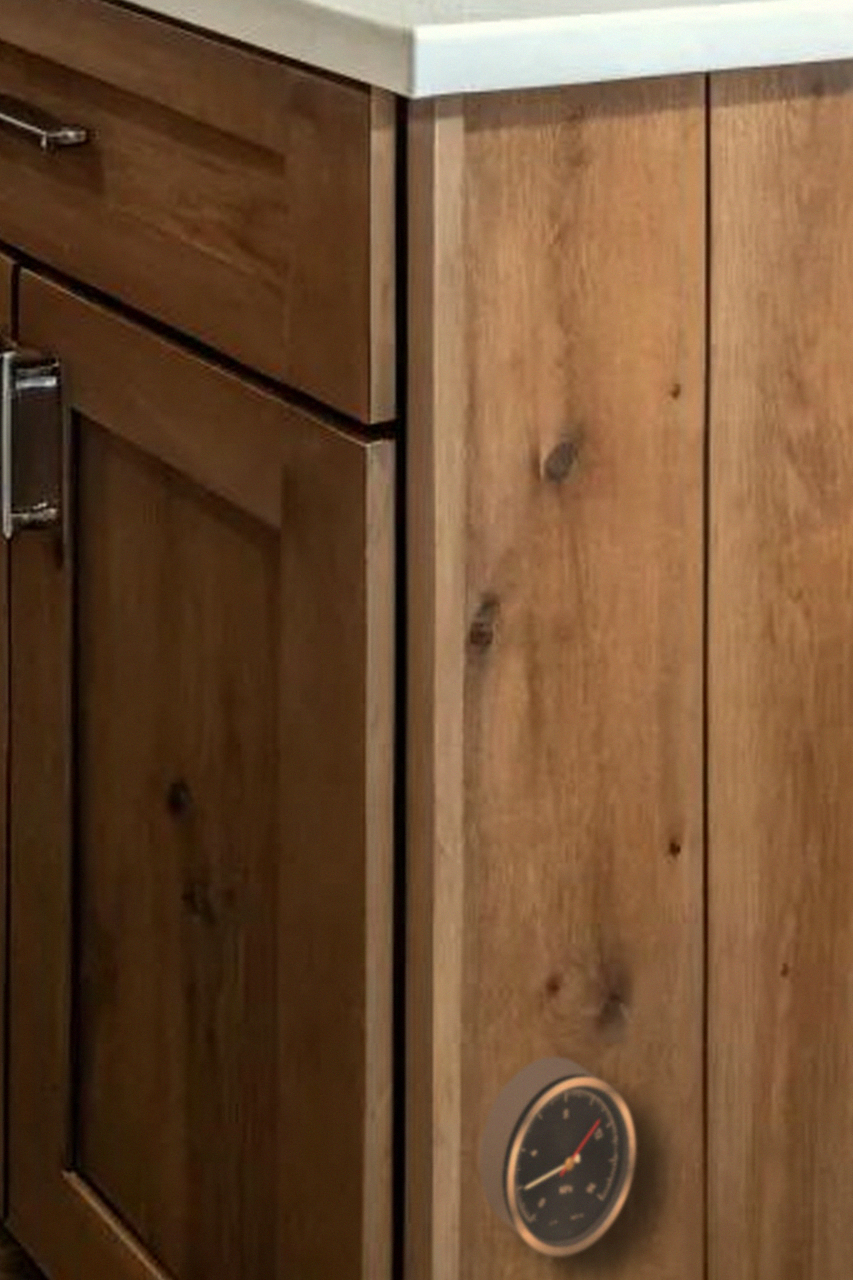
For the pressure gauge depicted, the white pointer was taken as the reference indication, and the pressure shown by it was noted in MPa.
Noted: 2 MPa
